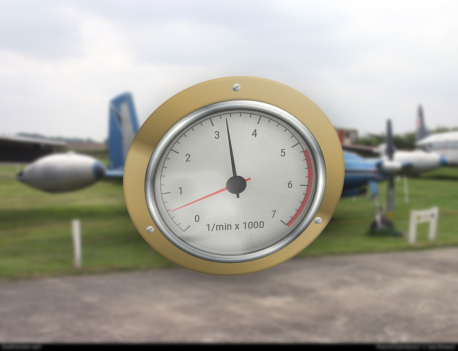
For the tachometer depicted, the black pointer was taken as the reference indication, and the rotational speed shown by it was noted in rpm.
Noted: 3300 rpm
